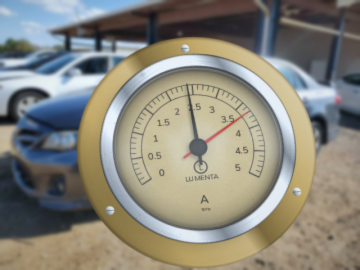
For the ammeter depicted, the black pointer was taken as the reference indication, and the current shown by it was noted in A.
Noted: 2.4 A
